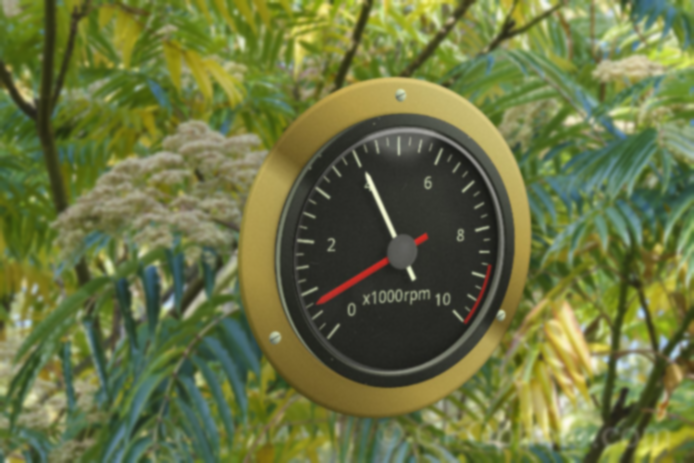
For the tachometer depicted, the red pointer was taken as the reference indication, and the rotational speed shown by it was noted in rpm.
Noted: 750 rpm
